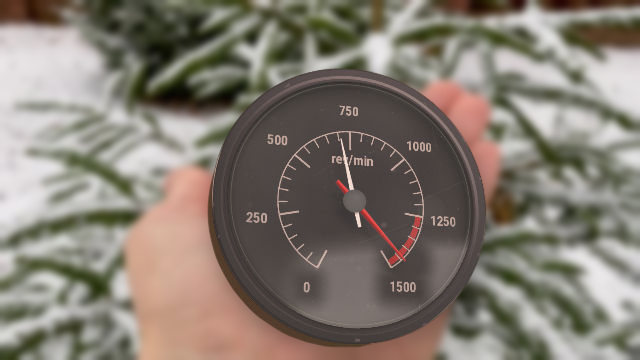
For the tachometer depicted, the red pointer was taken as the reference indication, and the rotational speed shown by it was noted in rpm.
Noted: 1450 rpm
